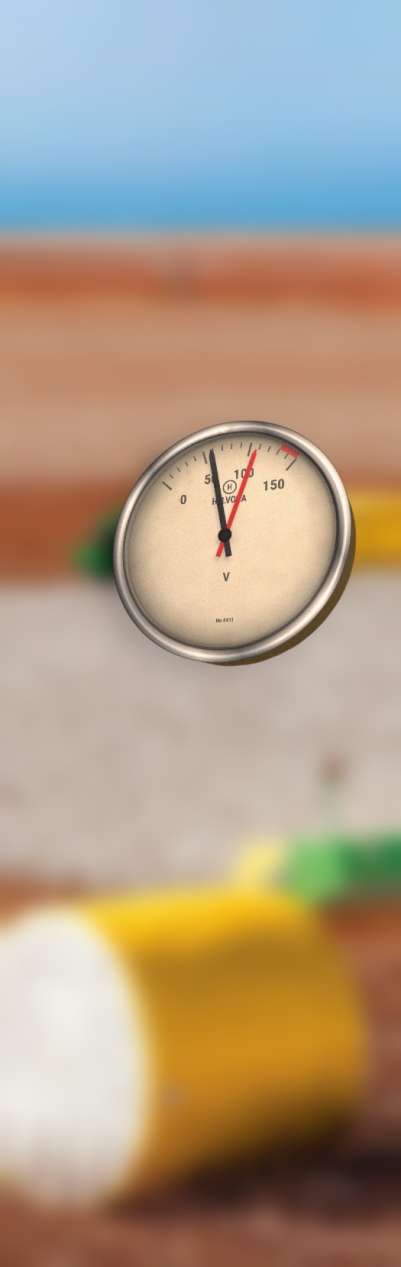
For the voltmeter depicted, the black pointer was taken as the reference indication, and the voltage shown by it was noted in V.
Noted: 60 V
